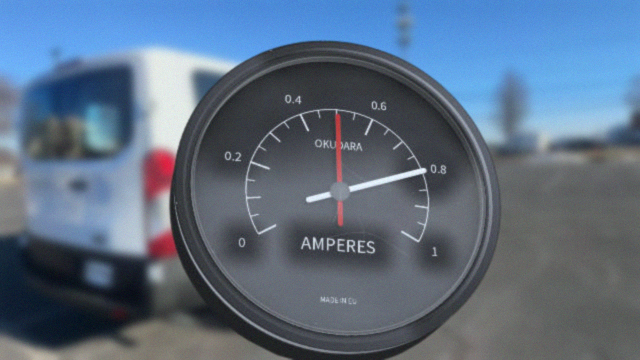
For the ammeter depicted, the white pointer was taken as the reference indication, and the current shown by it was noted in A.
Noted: 0.8 A
